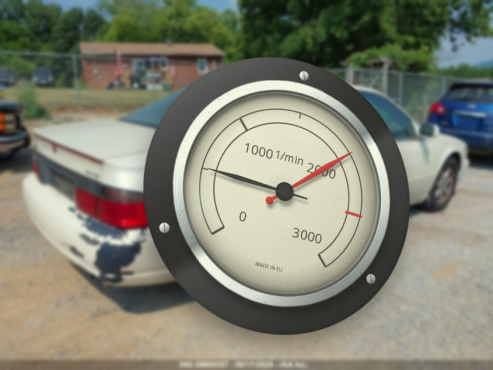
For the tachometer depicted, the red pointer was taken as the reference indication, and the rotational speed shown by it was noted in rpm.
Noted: 2000 rpm
